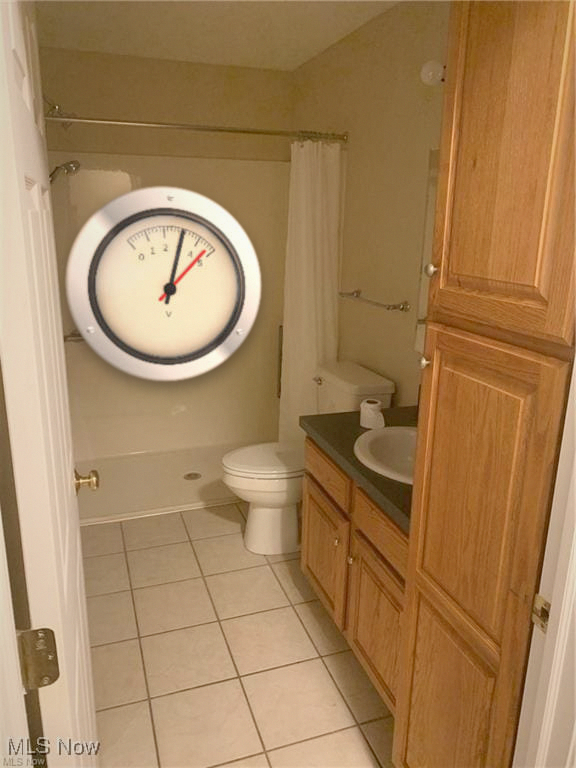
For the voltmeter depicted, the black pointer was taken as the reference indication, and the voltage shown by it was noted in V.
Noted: 3 V
